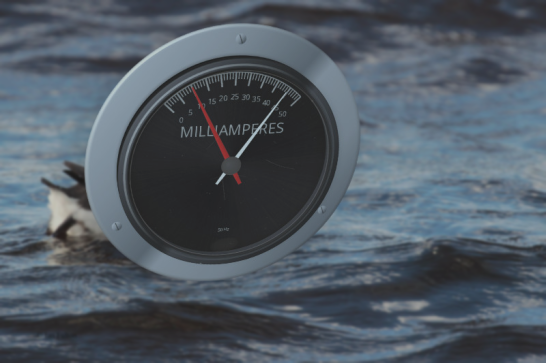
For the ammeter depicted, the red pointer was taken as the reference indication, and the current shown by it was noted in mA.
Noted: 10 mA
